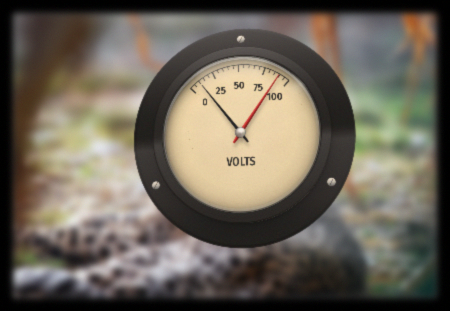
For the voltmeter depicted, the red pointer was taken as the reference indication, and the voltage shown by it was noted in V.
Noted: 90 V
